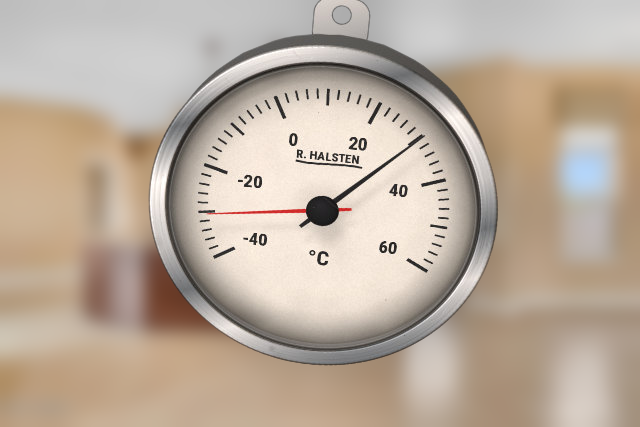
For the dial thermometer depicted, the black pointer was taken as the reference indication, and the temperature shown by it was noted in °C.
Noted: 30 °C
